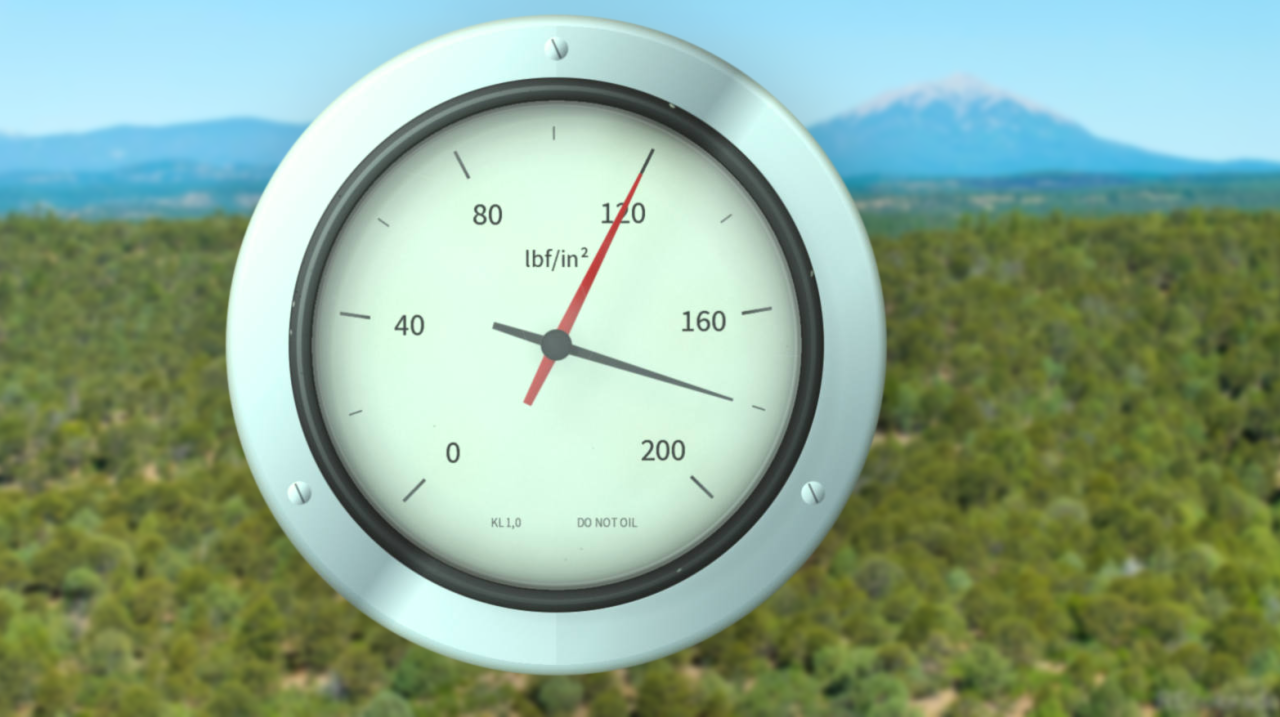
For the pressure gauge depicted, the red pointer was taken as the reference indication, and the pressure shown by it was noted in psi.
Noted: 120 psi
